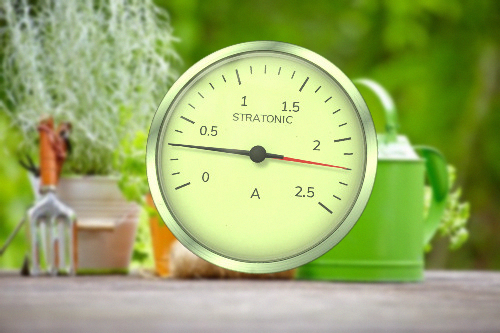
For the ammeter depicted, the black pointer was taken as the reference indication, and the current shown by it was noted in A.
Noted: 0.3 A
